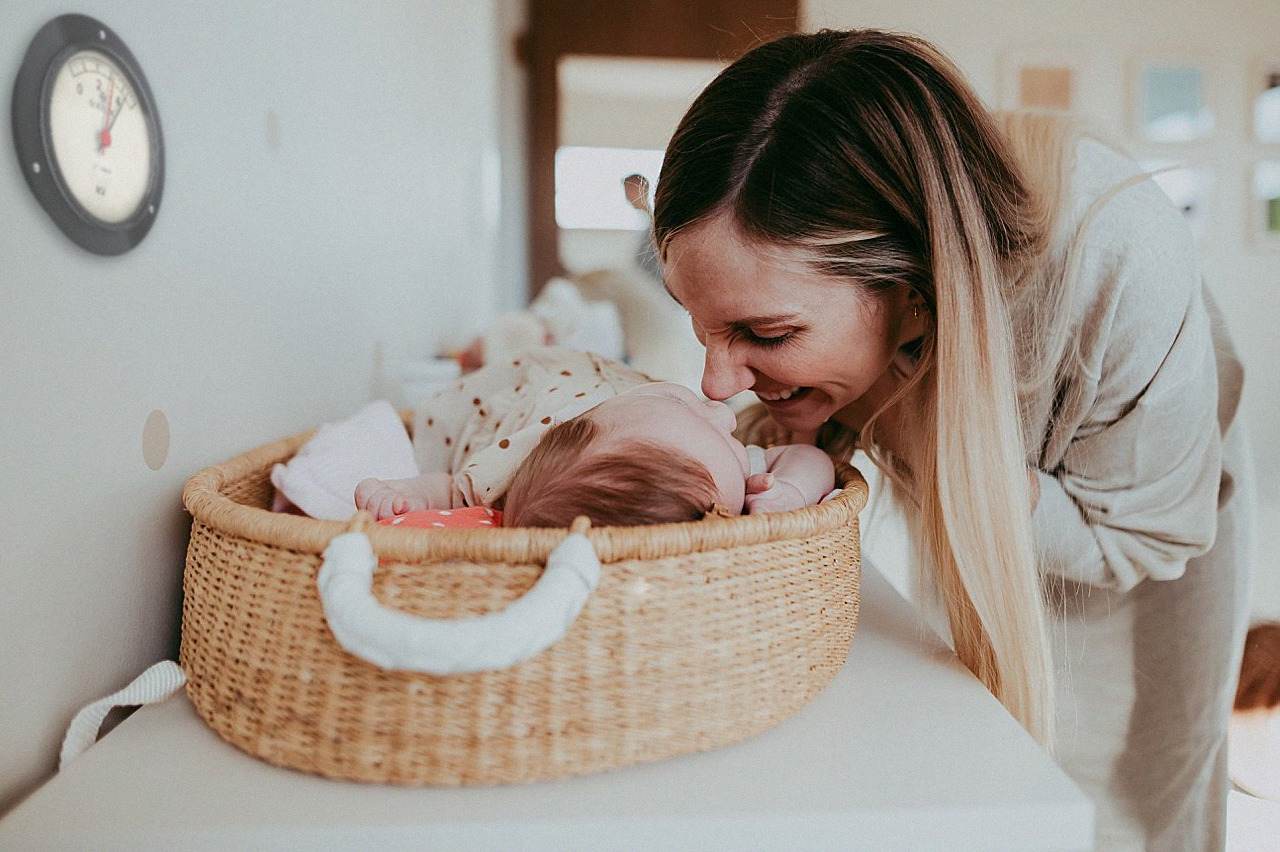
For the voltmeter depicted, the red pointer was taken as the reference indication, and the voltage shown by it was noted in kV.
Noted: 3 kV
